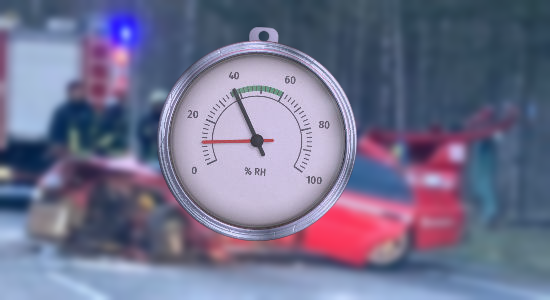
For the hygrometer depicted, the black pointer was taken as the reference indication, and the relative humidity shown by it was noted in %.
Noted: 38 %
